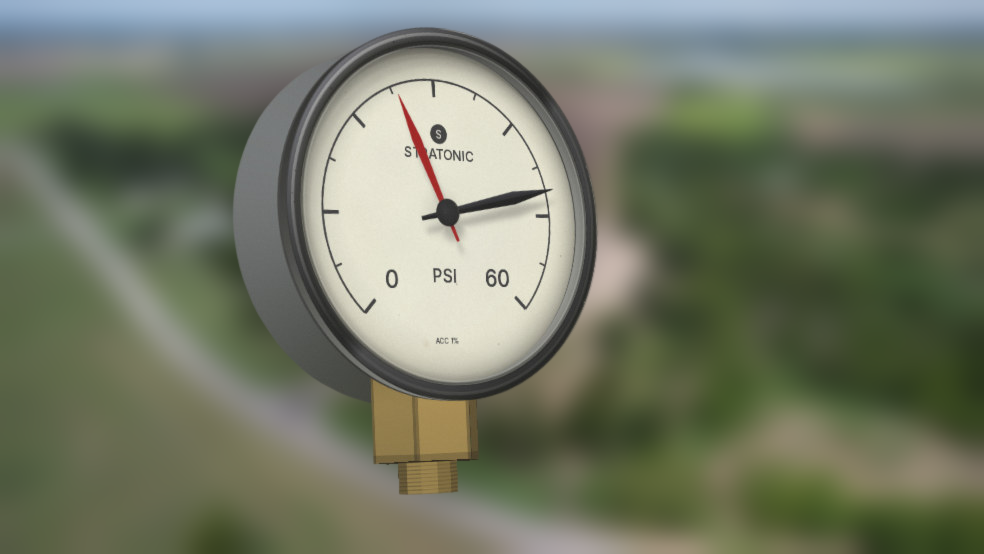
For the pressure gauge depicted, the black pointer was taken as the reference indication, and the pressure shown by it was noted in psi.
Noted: 47.5 psi
